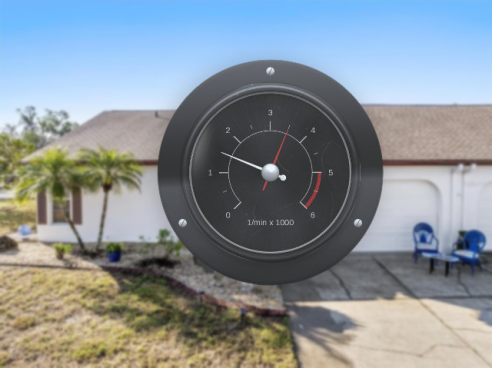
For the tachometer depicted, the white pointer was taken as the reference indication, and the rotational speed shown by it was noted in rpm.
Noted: 1500 rpm
